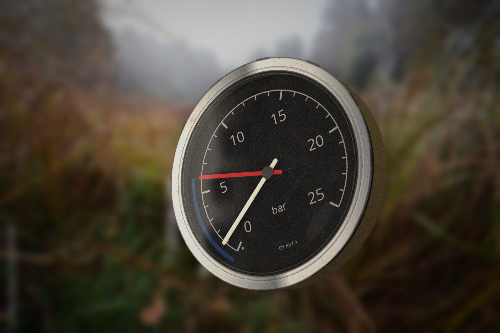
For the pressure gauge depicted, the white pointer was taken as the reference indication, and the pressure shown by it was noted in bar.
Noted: 1 bar
